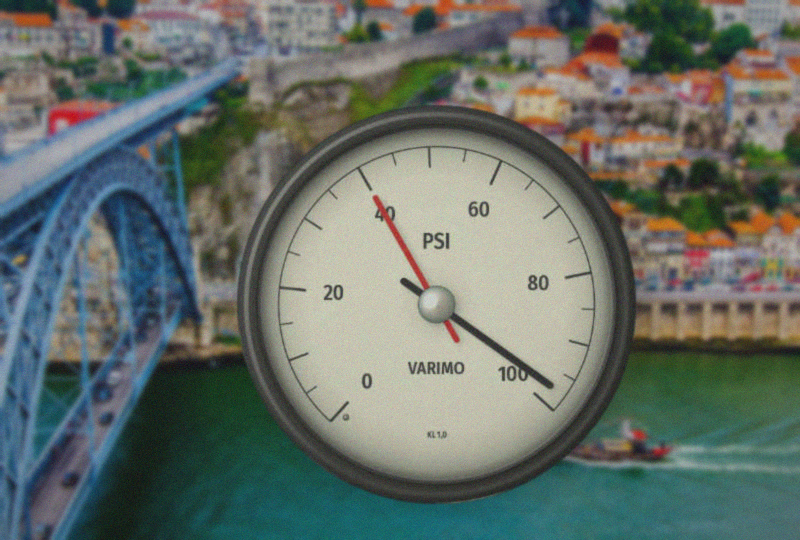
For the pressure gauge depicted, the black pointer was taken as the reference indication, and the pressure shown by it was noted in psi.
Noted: 97.5 psi
